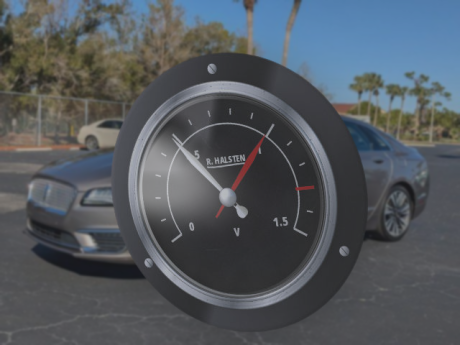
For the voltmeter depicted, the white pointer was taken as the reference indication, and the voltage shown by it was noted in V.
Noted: 0.5 V
